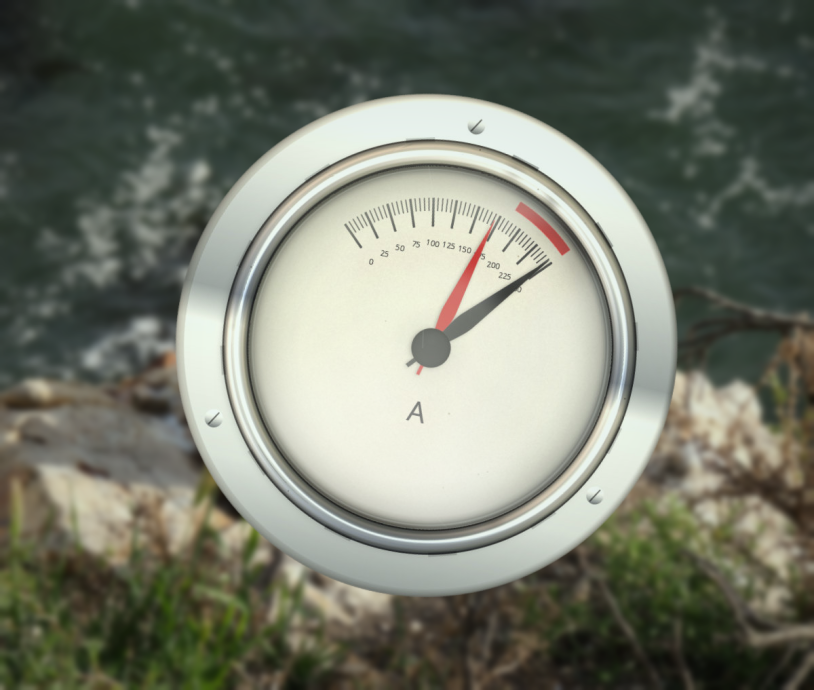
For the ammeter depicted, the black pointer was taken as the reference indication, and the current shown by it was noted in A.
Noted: 245 A
